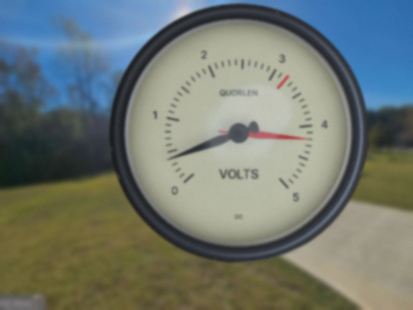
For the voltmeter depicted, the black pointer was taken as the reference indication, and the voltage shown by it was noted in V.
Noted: 0.4 V
